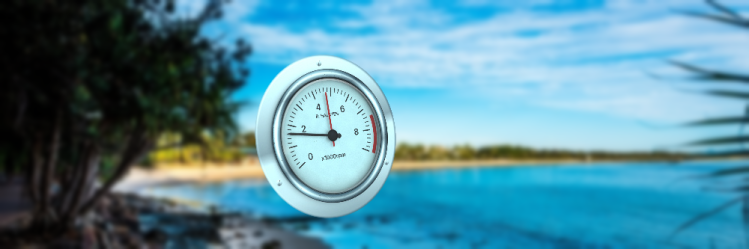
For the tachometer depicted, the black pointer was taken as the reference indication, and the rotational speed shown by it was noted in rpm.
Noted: 1600 rpm
